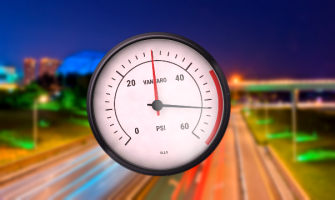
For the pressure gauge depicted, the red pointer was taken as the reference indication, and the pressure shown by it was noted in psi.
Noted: 30 psi
